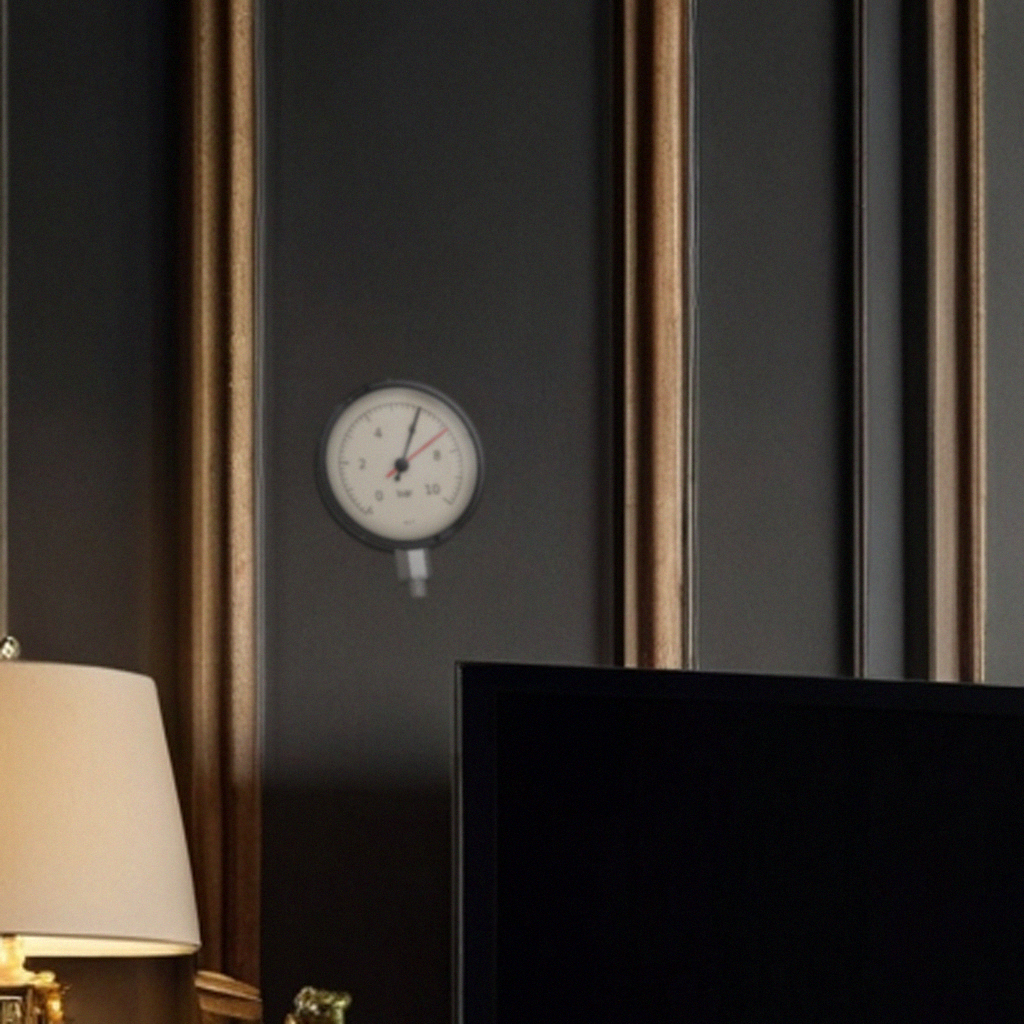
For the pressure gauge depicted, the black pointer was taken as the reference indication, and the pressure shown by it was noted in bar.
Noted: 6 bar
